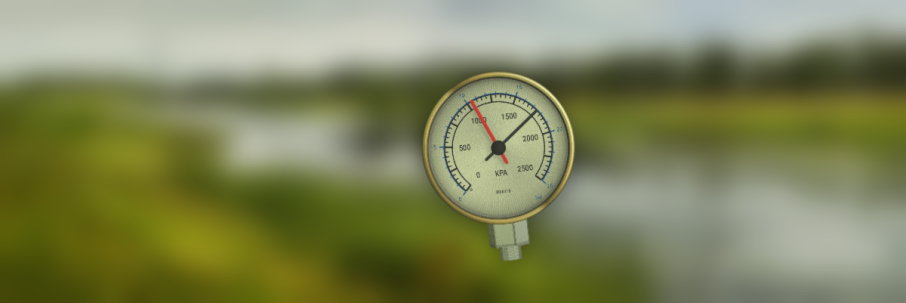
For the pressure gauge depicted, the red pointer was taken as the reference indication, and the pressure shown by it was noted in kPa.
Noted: 1050 kPa
